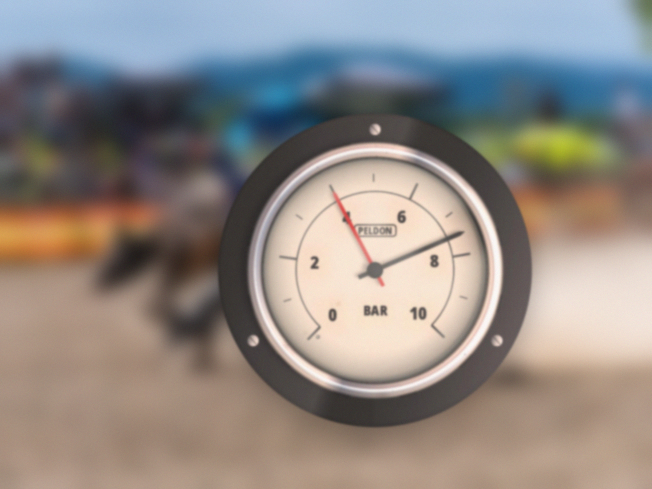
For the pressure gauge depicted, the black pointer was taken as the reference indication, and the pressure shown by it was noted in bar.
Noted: 7.5 bar
